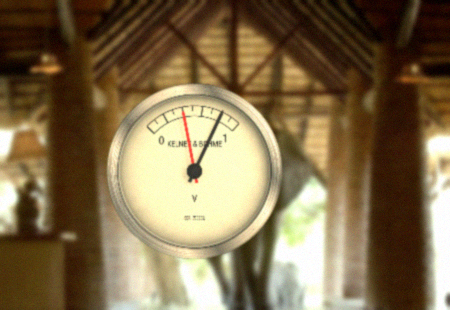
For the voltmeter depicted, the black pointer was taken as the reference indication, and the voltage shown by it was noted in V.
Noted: 0.8 V
